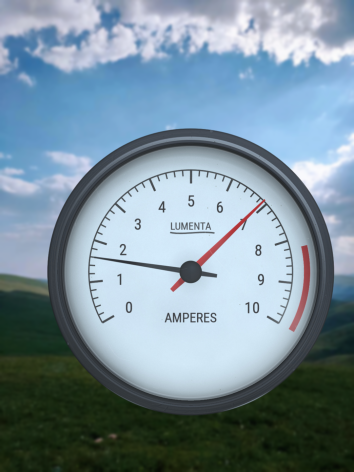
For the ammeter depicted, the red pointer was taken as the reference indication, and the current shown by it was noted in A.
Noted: 6.9 A
